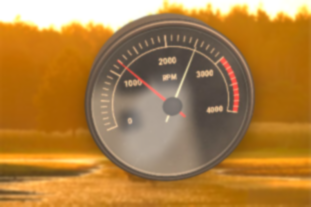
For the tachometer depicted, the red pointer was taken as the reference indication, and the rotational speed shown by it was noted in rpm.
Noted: 1200 rpm
